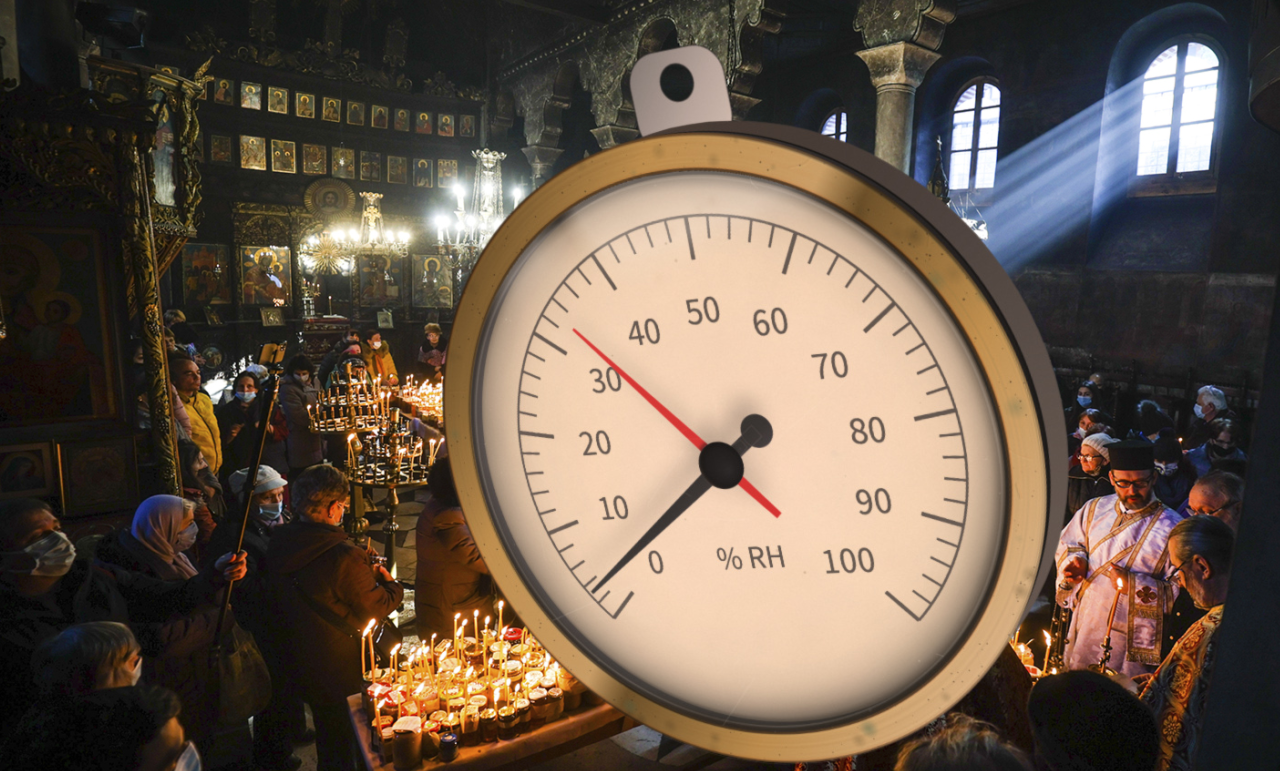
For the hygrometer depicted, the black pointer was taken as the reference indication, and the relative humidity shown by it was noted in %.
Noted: 3 %
